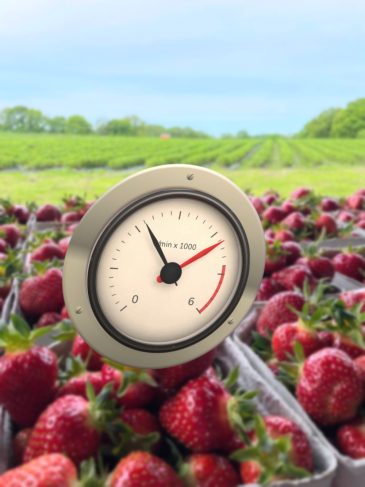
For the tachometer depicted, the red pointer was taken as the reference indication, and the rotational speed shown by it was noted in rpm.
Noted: 4200 rpm
